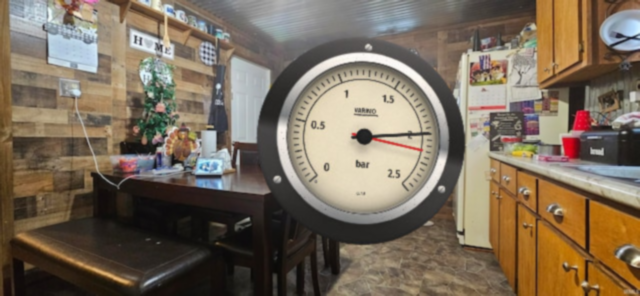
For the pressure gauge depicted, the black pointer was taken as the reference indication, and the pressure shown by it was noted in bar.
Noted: 2 bar
